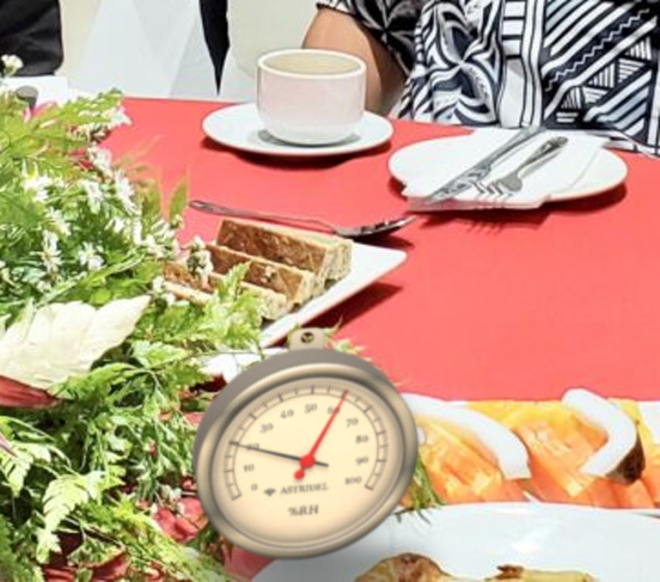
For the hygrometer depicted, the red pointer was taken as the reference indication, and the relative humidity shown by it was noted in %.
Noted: 60 %
